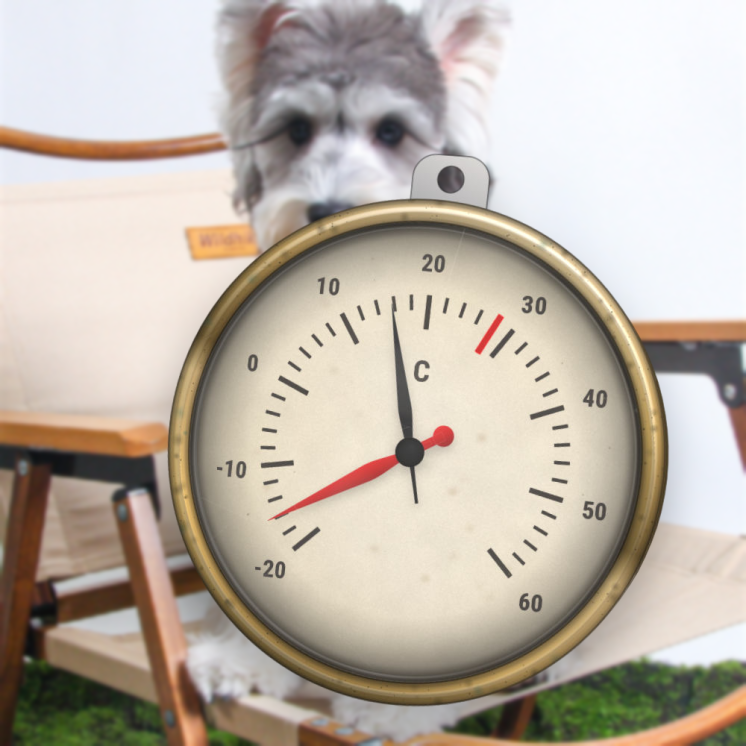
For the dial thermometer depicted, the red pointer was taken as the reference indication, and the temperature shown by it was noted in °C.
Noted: -16 °C
